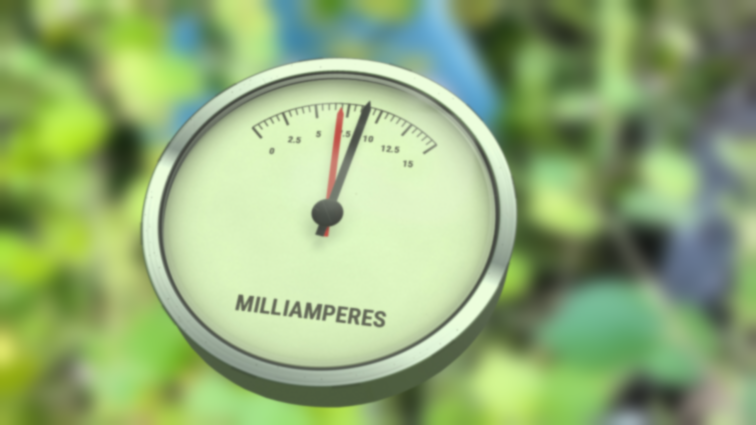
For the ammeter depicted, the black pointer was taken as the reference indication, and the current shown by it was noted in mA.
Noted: 9 mA
